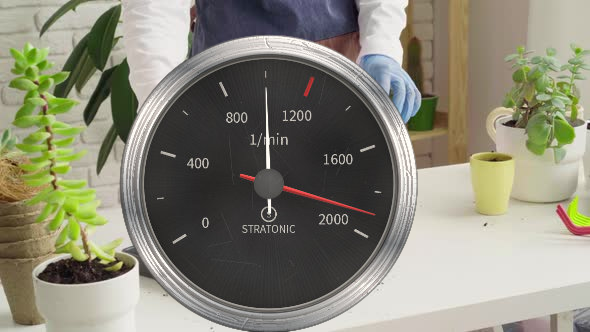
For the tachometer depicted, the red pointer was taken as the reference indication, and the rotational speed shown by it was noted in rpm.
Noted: 1900 rpm
